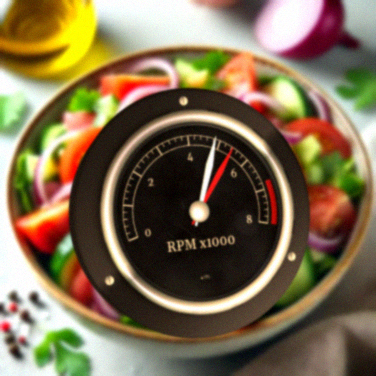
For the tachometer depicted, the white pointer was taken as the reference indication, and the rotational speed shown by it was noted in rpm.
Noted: 4800 rpm
